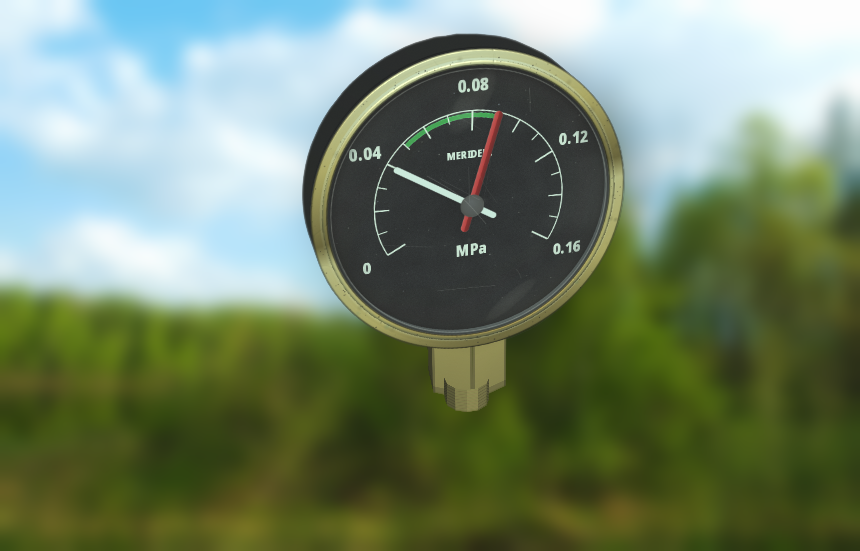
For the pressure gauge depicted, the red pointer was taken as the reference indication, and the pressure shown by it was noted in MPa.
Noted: 0.09 MPa
